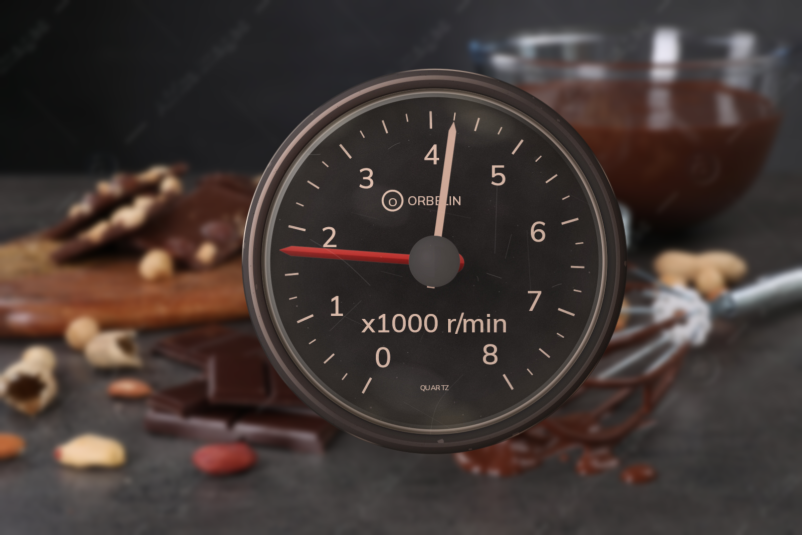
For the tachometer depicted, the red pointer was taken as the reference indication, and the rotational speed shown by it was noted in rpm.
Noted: 1750 rpm
